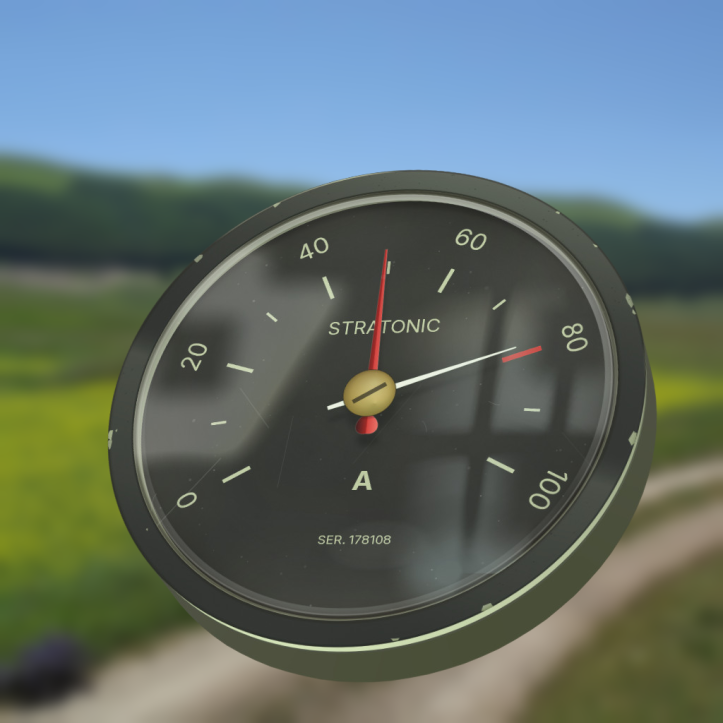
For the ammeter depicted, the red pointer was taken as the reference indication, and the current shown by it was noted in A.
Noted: 50 A
